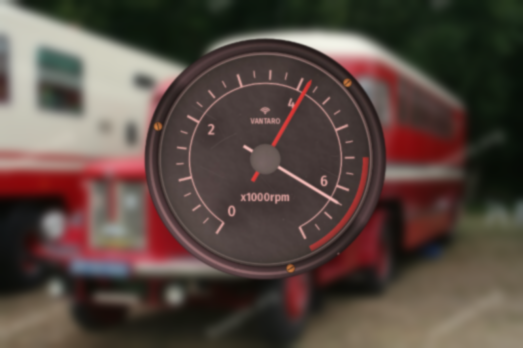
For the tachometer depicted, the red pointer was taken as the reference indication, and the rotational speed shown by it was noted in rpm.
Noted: 4125 rpm
